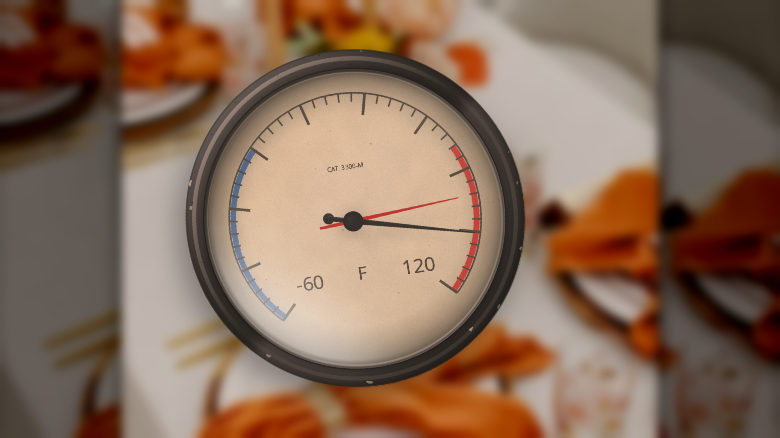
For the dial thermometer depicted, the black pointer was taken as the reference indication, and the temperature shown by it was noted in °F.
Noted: 100 °F
